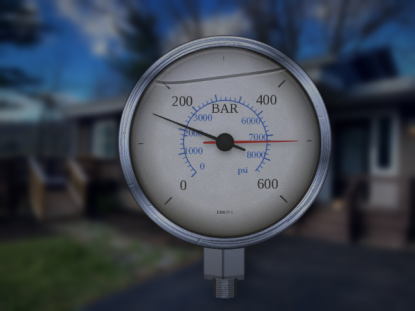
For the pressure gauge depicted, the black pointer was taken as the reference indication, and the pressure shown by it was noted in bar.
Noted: 150 bar
